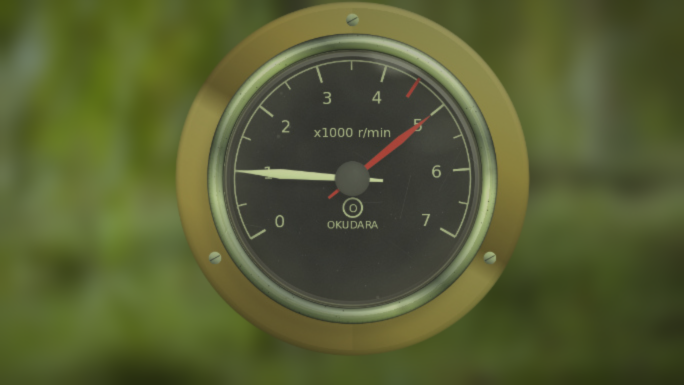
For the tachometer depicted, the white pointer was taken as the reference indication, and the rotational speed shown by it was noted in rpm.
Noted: 1000 rpm
